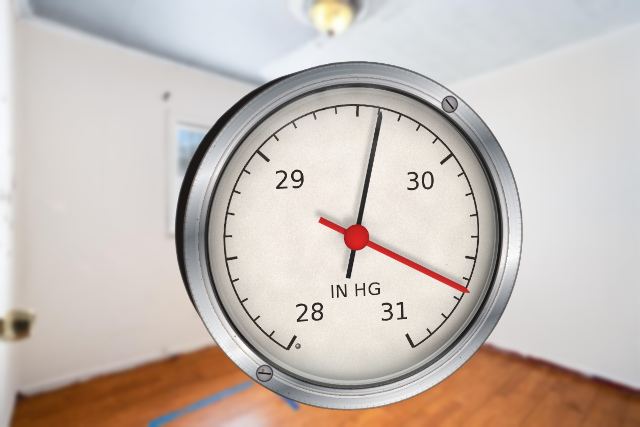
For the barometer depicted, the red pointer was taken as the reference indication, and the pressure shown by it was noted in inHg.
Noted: 30.65 inHg
